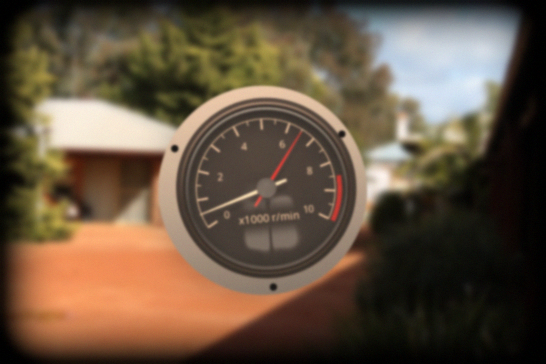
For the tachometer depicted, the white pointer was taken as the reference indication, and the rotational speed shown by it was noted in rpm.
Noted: 500 rpm
